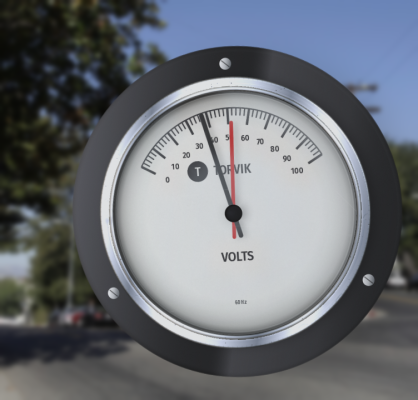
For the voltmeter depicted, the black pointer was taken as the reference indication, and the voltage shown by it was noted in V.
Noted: 38 V
